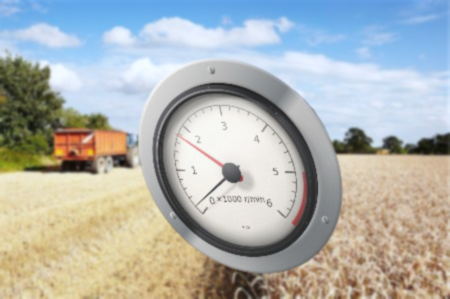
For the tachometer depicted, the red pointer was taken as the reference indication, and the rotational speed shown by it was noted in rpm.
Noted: 1800 rpm
